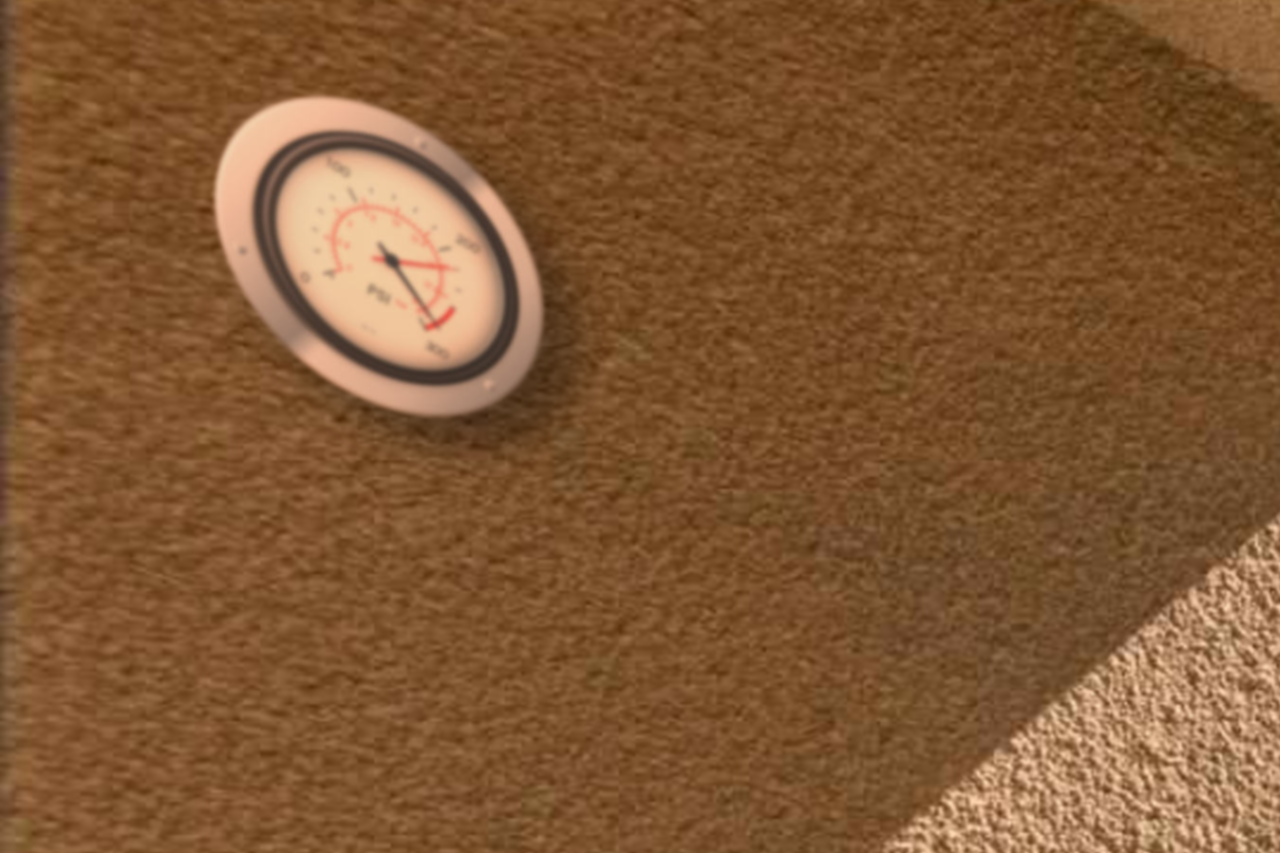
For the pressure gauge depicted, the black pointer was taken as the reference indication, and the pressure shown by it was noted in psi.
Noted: 290 psi
